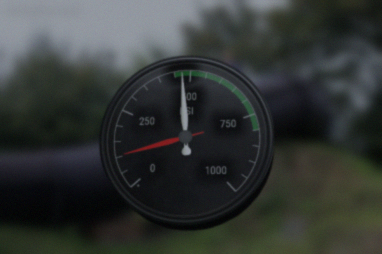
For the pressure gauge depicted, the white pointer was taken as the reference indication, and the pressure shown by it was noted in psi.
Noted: 475 psi
